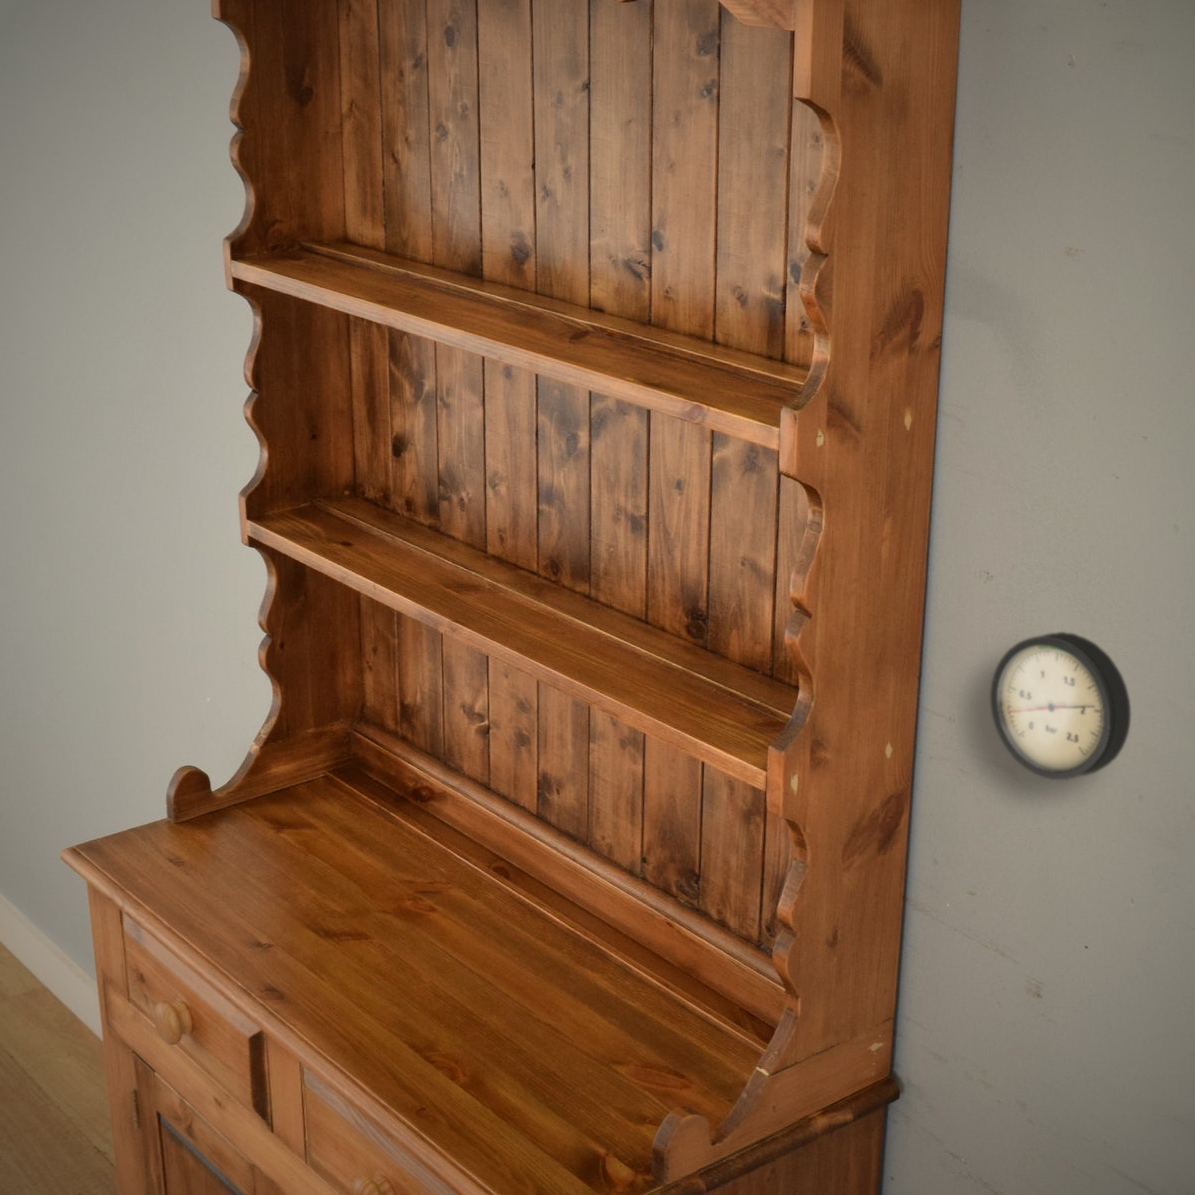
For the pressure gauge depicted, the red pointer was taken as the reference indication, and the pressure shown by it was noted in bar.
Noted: 0.25 bar
